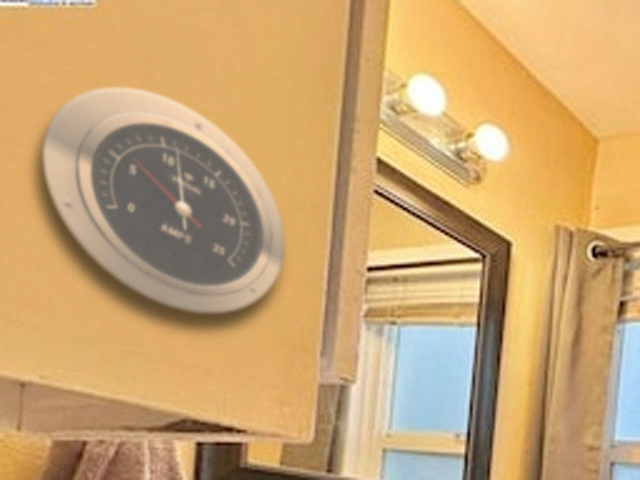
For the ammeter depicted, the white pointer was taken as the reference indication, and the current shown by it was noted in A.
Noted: 11 A
